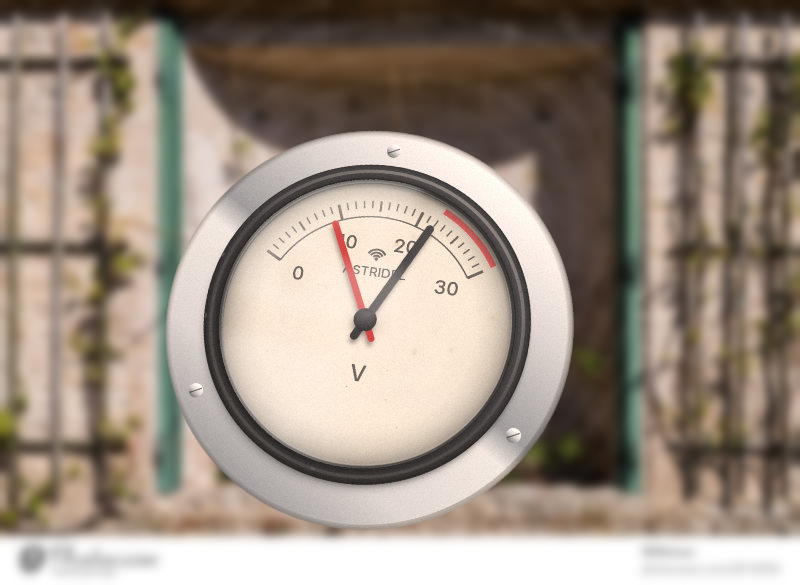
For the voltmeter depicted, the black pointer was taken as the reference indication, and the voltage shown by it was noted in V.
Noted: 22 V
